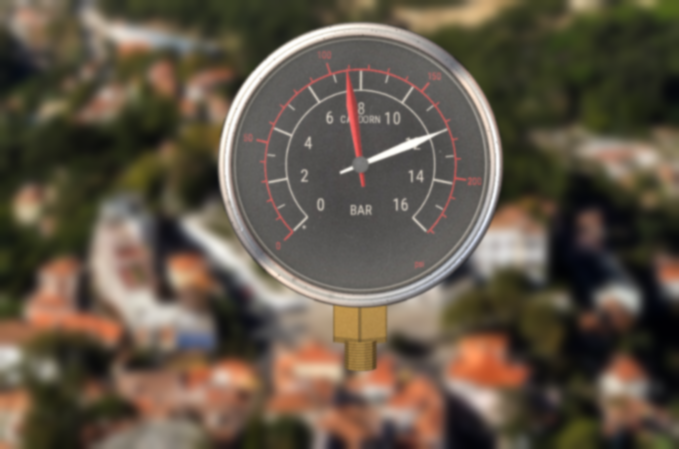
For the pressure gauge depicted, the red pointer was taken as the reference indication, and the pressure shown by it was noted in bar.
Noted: 7.5 bar
